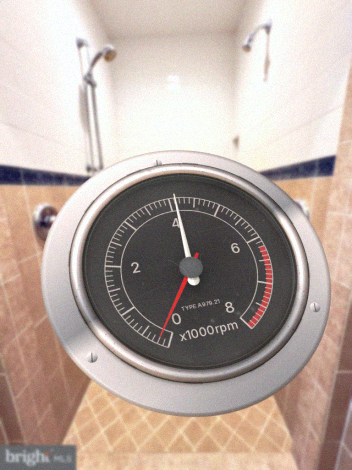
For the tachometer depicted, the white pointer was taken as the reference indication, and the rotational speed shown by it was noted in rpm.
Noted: 4100 rpm
